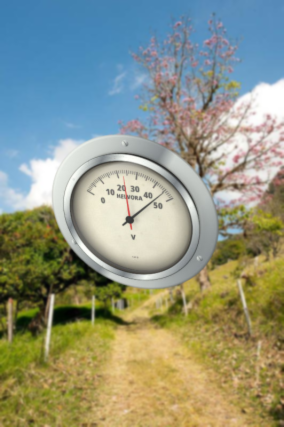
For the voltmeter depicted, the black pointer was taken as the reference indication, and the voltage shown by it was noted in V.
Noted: 45 V
